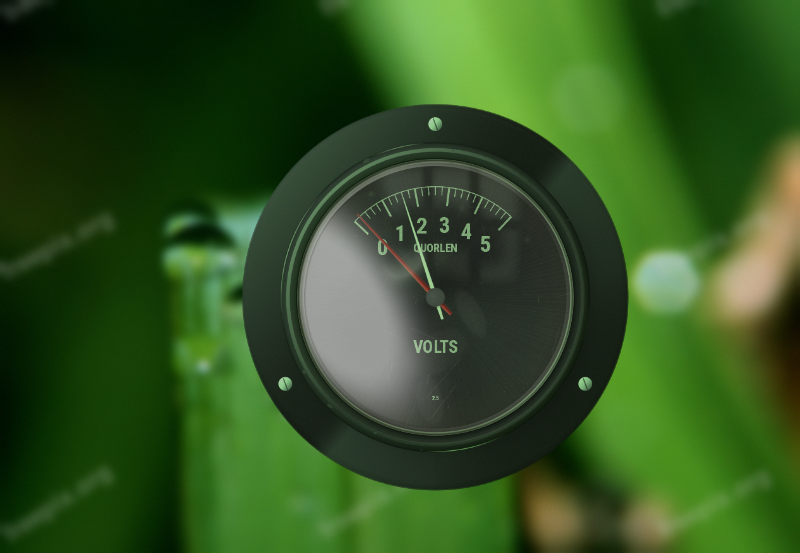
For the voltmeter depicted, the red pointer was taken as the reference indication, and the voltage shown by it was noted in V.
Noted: 0.2 V
